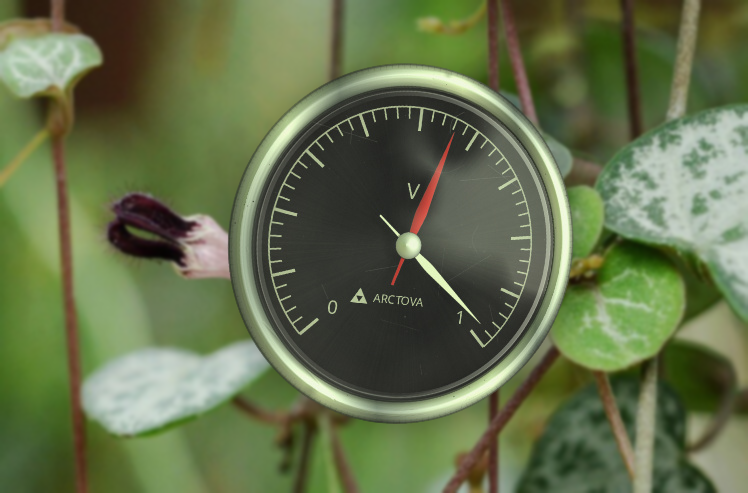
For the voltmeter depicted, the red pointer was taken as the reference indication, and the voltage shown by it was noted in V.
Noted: 0.56 V
